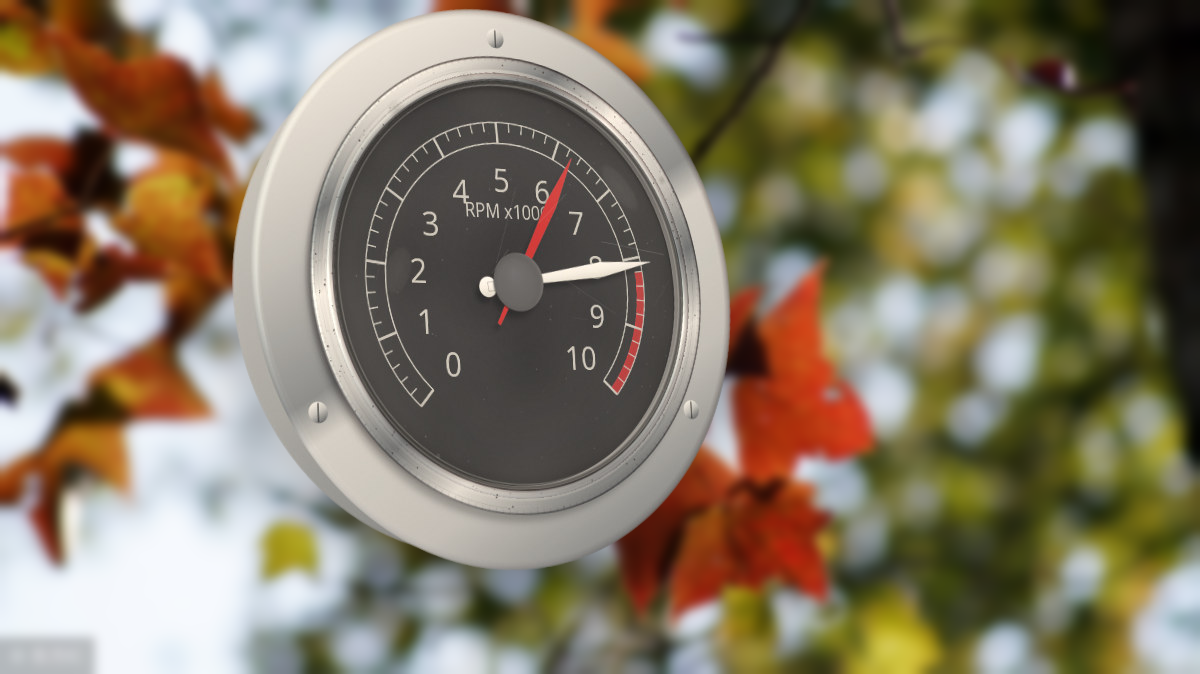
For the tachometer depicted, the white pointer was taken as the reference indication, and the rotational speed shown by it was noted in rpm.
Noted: 8100 rpm
